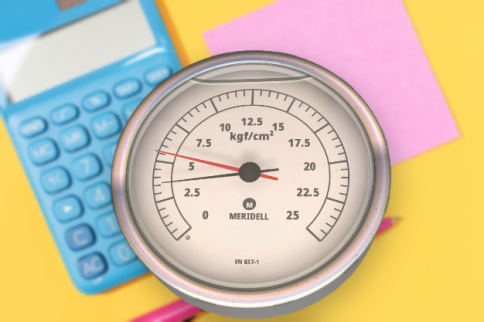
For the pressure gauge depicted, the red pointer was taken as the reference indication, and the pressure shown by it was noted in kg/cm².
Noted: 5.5 kg/cm²
